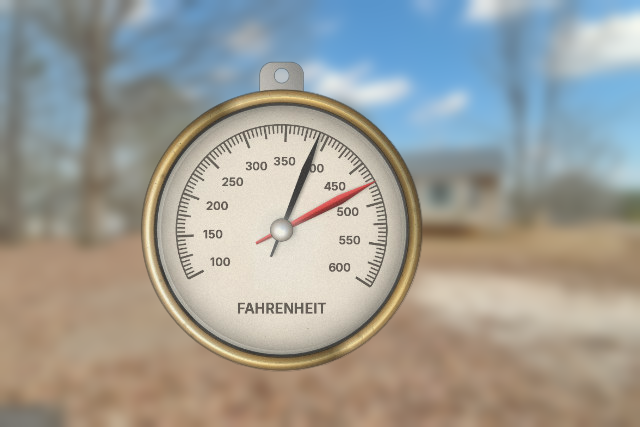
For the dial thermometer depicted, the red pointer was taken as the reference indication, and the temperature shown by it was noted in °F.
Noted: 475 °F
